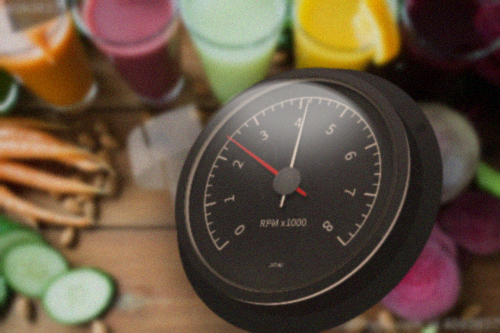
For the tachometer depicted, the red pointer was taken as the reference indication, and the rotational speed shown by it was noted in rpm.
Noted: 2400 rpm
